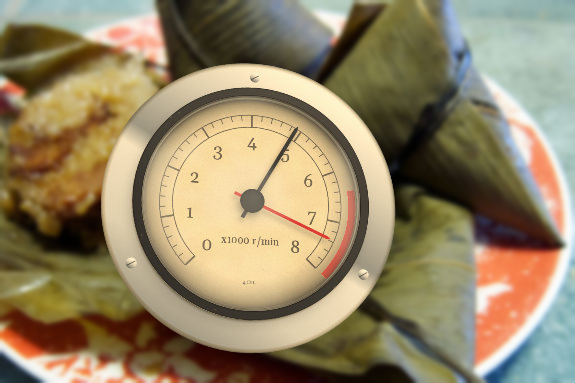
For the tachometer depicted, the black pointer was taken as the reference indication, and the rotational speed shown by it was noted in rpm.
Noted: 4900 rpm
